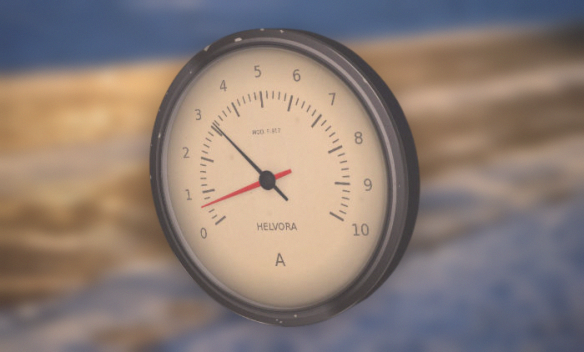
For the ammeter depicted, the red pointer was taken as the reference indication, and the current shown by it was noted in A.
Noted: 0.6 A
